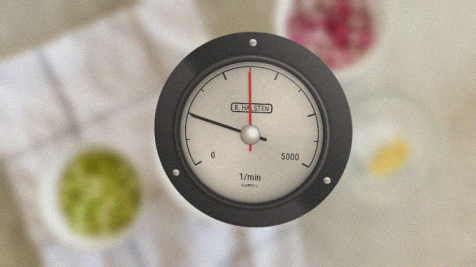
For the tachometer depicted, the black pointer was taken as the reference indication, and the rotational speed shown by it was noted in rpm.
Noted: 1000 rpm
